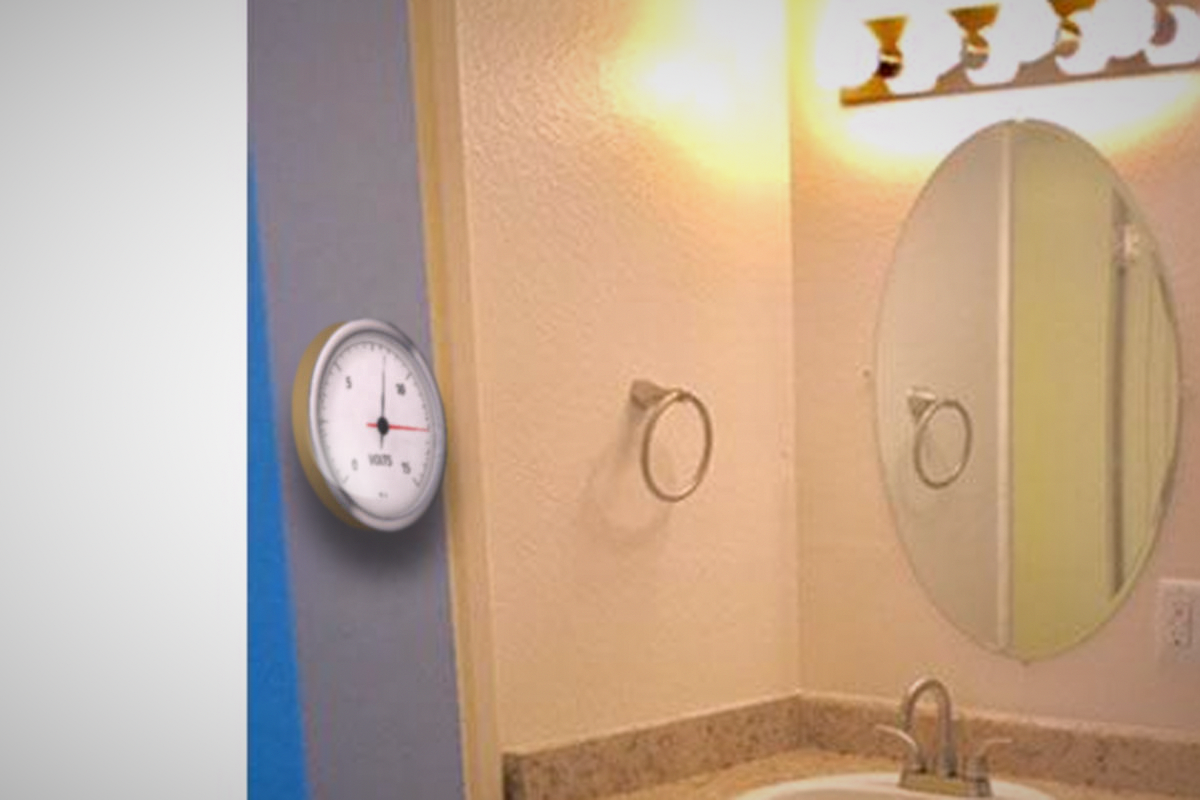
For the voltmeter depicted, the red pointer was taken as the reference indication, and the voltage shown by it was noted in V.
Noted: 12.5 V
